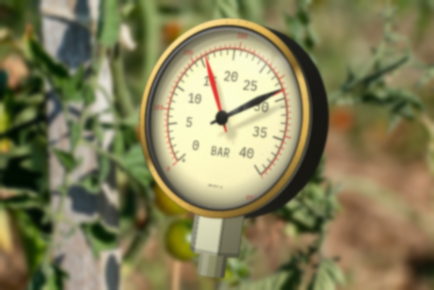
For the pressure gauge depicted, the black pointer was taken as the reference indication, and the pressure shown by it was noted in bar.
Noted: 29 bar
